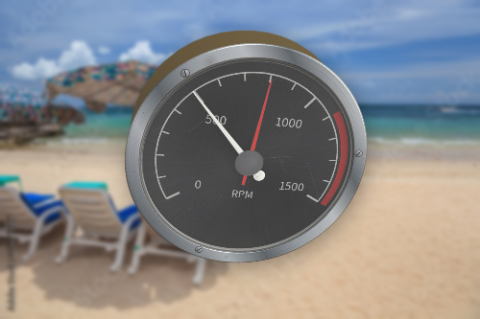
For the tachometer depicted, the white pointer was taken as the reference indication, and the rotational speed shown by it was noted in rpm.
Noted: 500 rpm
